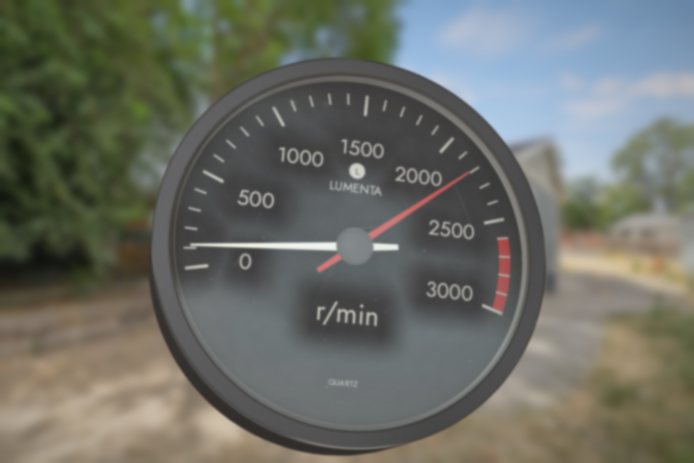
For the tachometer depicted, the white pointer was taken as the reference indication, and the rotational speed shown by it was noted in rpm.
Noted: 100 rpm
